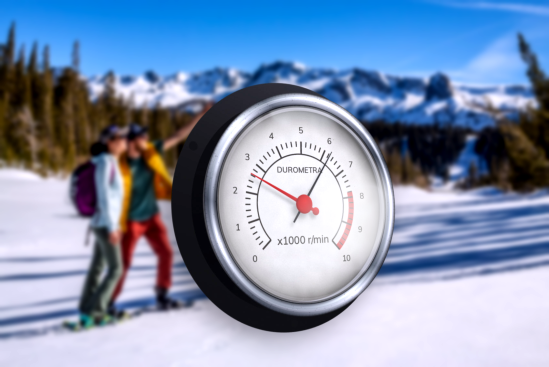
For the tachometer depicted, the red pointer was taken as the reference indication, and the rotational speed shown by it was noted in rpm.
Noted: 2600 rpm
